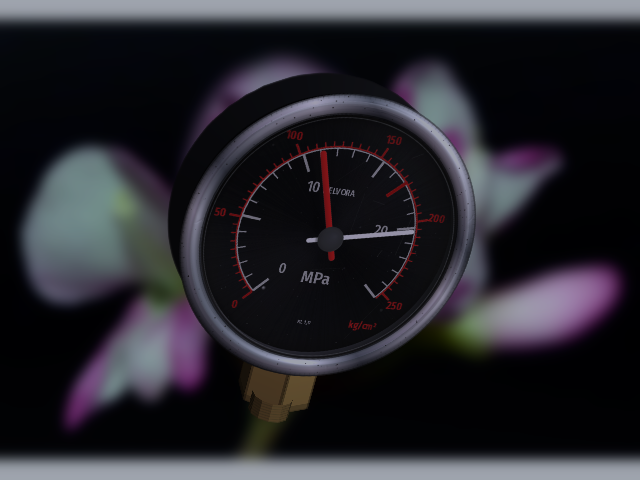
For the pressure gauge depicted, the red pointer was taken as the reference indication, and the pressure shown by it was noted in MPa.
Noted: 11 MPa
